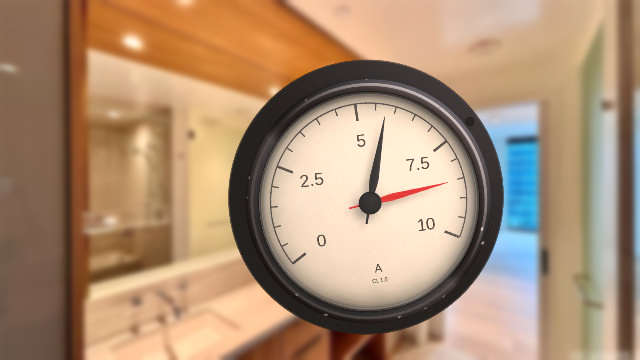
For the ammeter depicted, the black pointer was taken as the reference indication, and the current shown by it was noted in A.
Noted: 5.75 A
